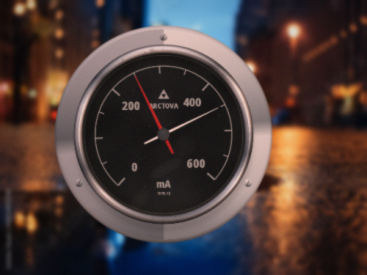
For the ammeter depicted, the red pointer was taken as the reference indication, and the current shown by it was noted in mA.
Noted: 250 mA
